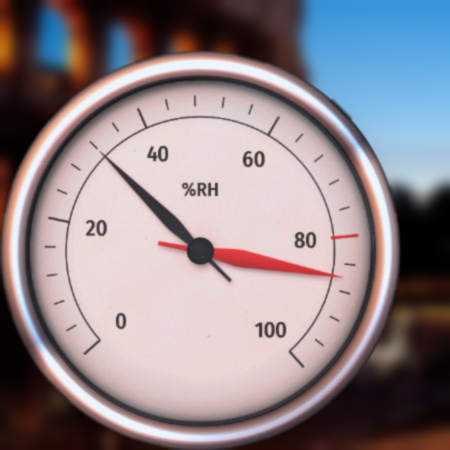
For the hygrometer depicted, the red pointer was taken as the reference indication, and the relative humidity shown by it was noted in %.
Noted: 86 %
